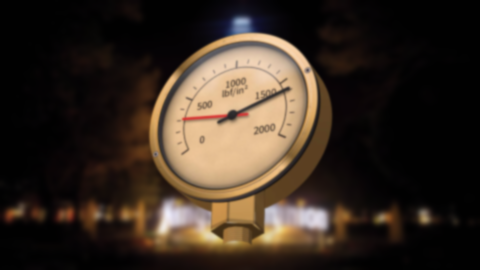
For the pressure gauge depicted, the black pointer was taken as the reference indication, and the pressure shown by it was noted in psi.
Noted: 1600 psi
